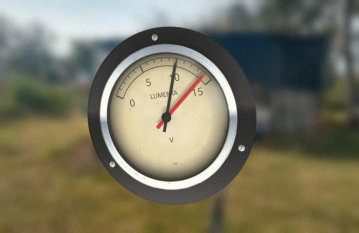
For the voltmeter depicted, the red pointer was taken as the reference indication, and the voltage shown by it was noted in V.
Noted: 14 V
